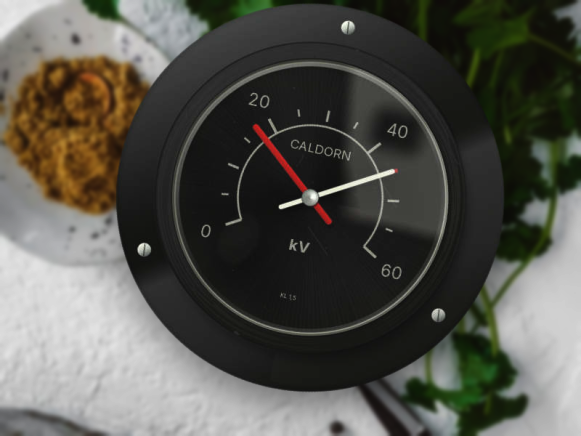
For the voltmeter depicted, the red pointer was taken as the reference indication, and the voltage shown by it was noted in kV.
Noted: 17.5 kV
